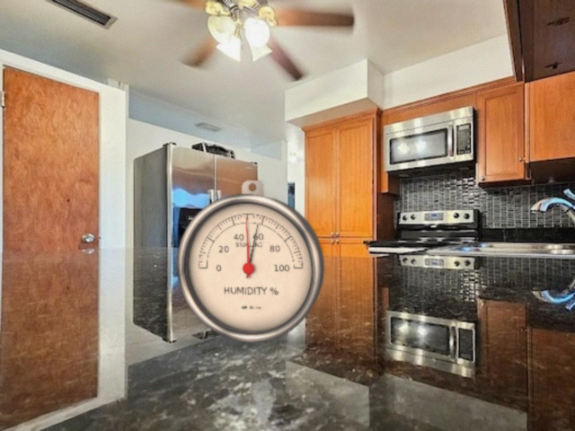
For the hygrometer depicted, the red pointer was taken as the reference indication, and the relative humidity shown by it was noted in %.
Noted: 50 %
